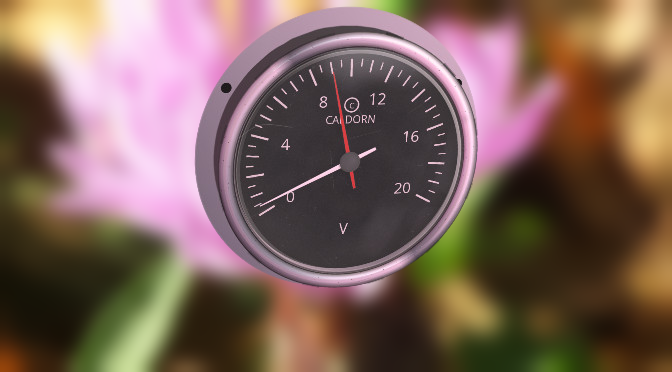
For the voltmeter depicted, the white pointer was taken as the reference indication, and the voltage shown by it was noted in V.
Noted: 0.5 V
